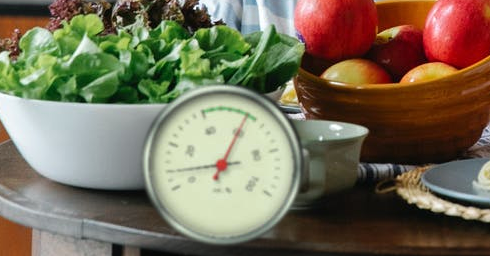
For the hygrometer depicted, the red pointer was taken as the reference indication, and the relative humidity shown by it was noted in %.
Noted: 60 %
